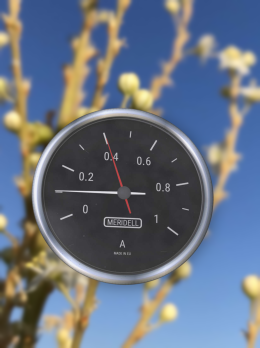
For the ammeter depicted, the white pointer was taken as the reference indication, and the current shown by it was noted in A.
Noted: 0.1 A
